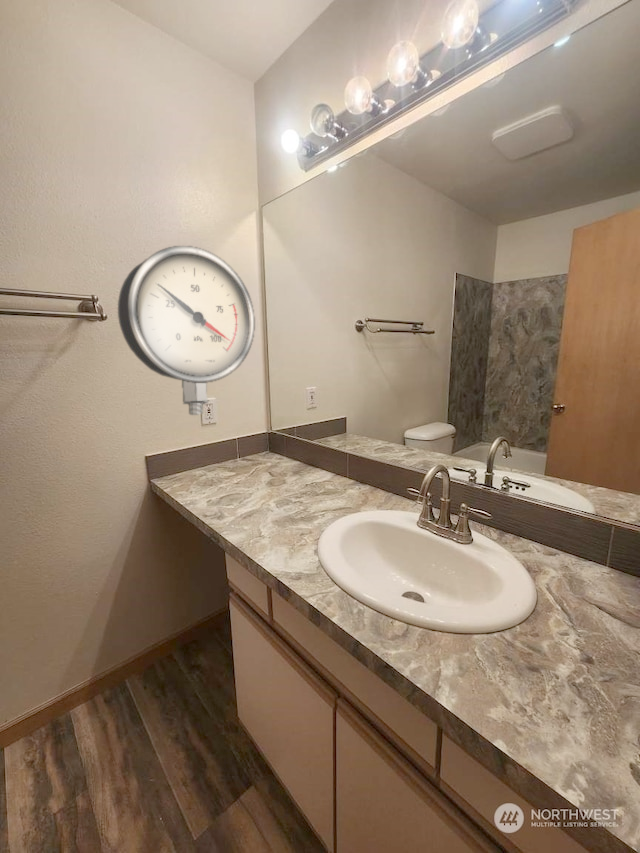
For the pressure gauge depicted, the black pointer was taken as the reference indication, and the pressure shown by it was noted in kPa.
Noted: 30 kPa
